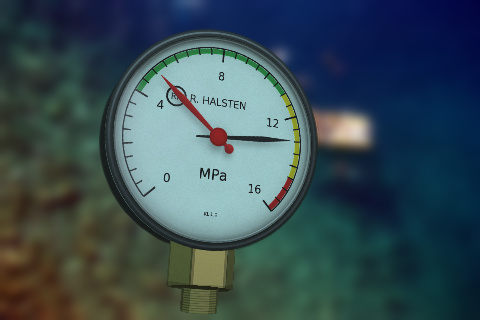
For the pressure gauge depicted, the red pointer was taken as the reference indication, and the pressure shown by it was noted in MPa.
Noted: 5 MPa
